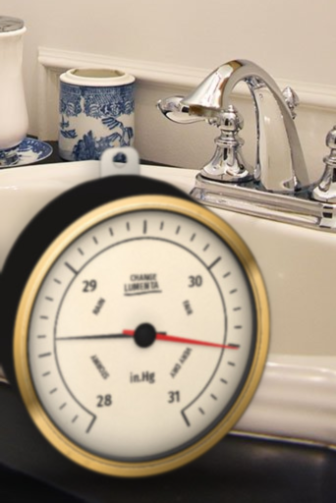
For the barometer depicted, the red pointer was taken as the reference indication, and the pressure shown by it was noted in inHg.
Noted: 30.5 inHg
